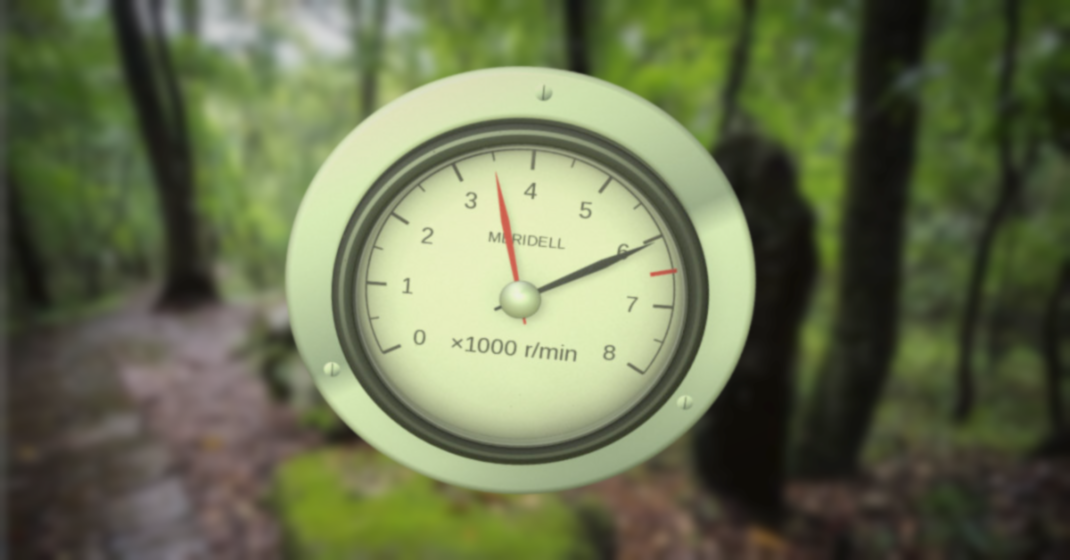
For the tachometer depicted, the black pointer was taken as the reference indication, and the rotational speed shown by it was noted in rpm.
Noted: 6000 rpm
